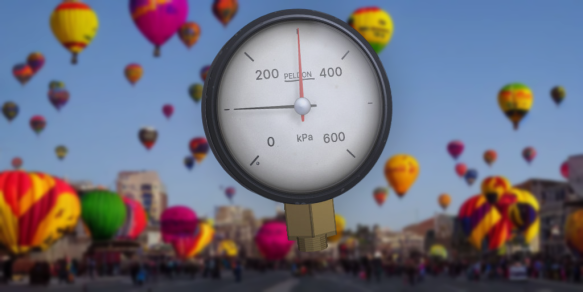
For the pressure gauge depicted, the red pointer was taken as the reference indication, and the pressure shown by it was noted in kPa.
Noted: 300 kPa
